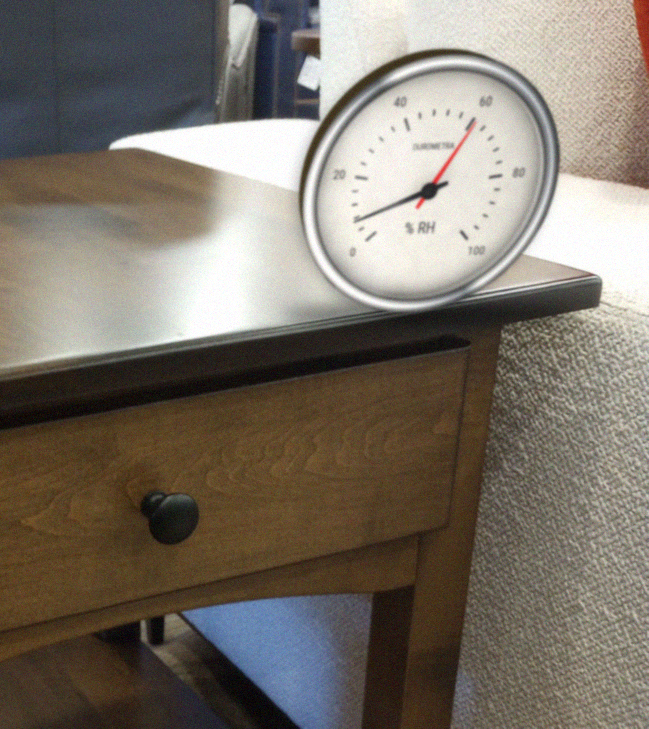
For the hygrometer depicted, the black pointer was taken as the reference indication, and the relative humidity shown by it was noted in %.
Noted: 8 %
